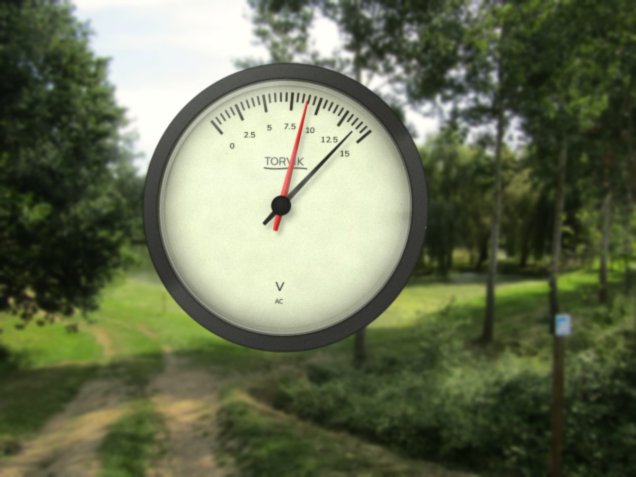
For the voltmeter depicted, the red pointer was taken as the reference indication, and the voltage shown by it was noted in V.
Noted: 9 V
